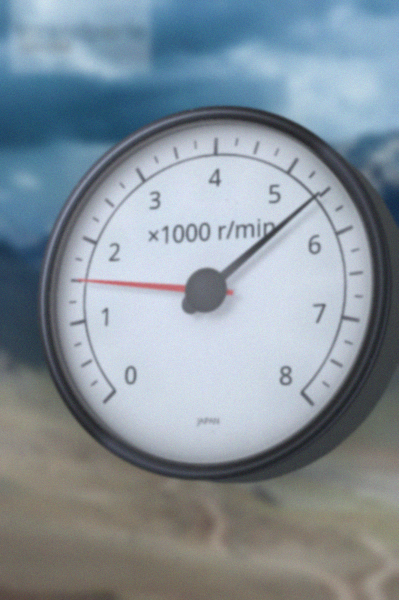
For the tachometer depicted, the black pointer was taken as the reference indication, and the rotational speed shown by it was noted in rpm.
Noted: 5500 rpm
